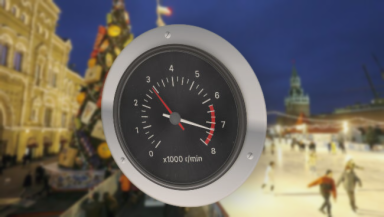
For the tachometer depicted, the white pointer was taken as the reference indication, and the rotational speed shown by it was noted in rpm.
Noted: 7250 rpm
